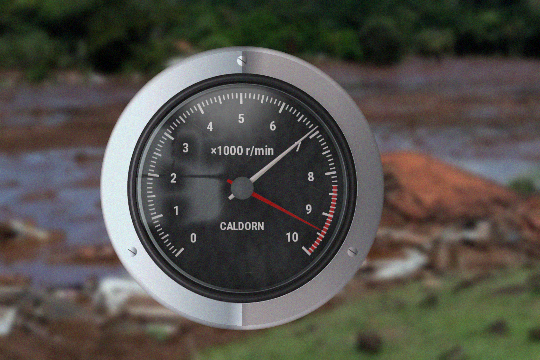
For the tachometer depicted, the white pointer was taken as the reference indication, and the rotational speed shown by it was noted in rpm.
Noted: 6900 rpm
